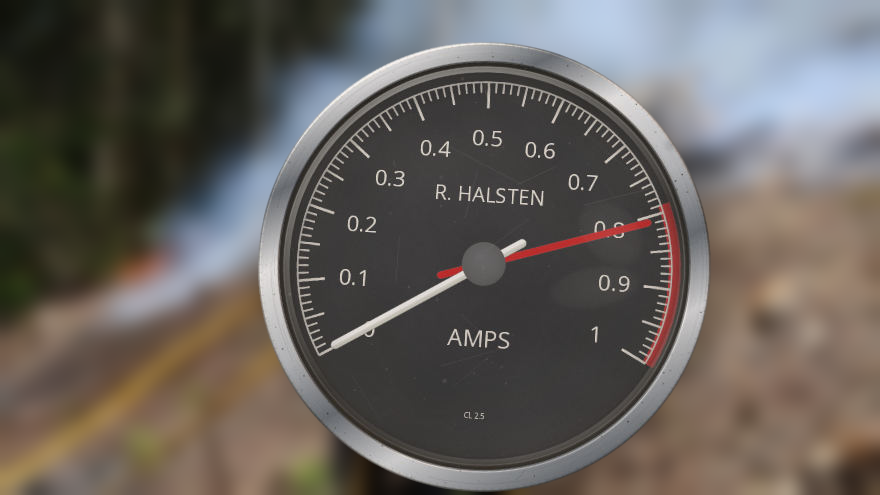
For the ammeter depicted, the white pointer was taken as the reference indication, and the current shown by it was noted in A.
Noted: 0 A
